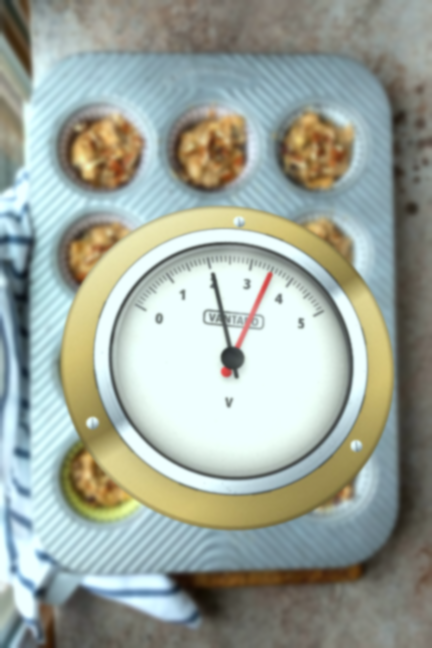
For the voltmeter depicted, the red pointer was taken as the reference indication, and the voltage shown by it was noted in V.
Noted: 3.5 V
